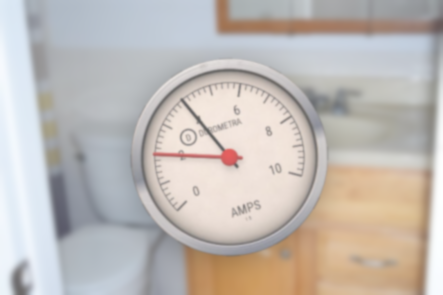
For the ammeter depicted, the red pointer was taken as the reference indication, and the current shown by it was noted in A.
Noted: 2 A
